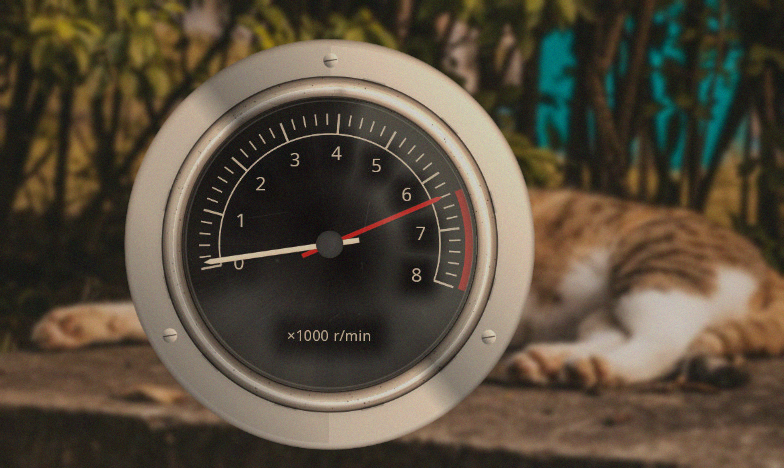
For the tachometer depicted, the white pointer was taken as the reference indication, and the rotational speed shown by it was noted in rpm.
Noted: 100 rpm
